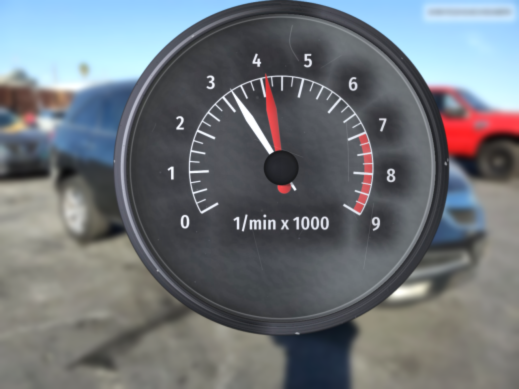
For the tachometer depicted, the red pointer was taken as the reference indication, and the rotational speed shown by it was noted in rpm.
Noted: 4125 rpm
